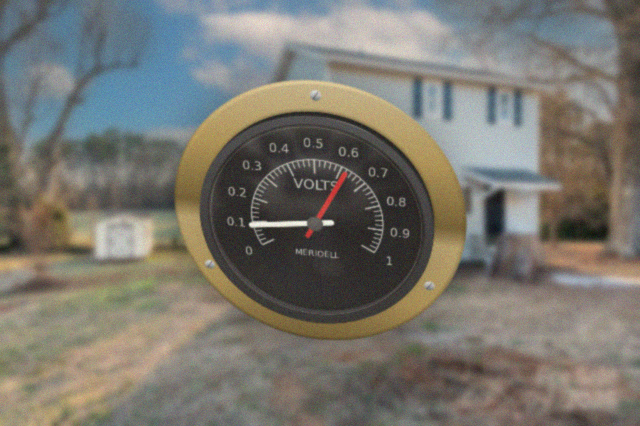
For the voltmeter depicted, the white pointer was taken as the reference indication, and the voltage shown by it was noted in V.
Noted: 0.1 V
